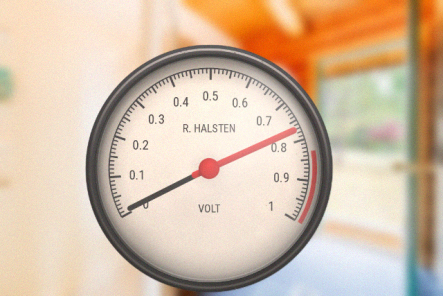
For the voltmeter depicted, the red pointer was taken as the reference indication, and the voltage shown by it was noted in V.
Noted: 0.77 V
